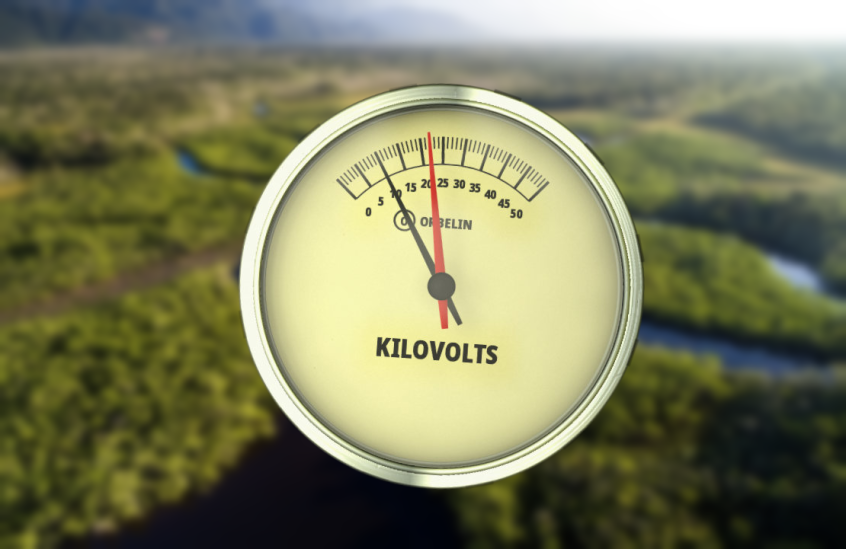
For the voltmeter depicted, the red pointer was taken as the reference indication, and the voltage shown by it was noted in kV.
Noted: 22 kV
